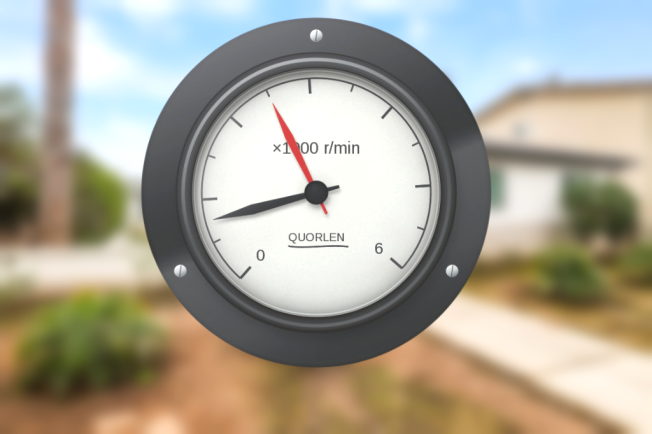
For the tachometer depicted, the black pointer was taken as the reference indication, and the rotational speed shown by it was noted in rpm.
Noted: 750 rpm
